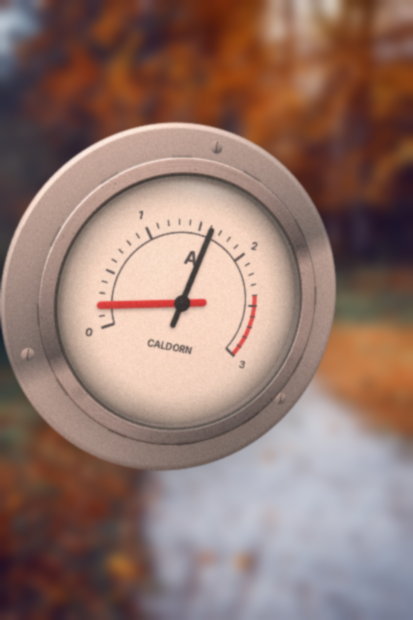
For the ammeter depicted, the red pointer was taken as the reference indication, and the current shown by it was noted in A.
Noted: 0.2 A
